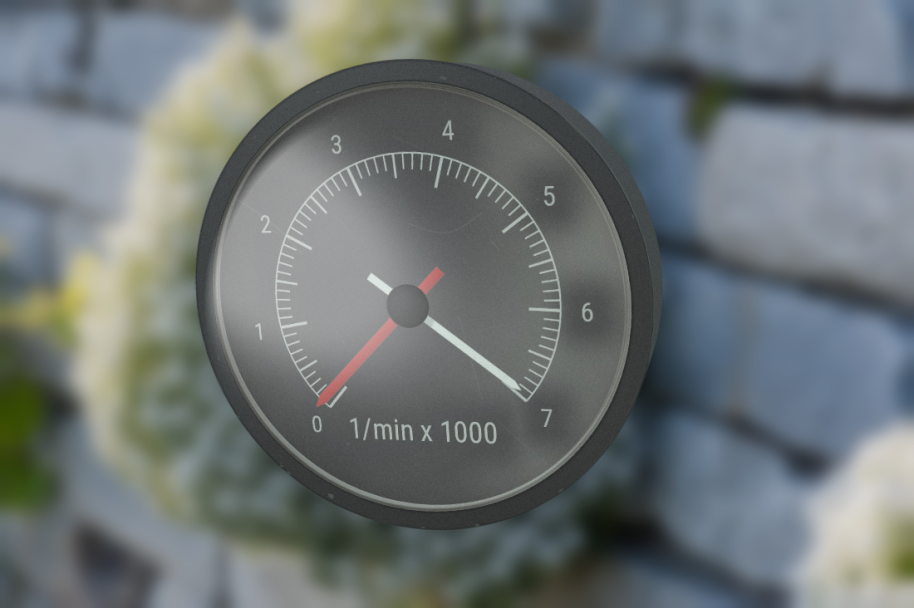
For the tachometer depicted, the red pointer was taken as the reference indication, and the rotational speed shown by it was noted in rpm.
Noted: 100 rpm
